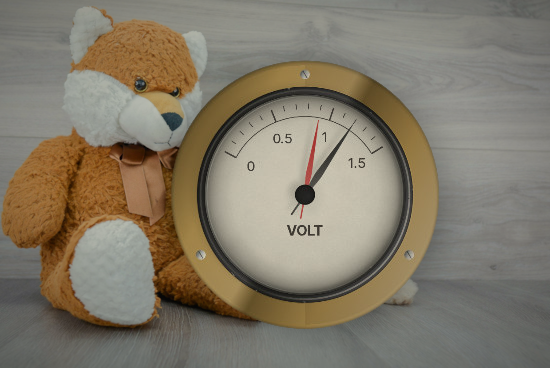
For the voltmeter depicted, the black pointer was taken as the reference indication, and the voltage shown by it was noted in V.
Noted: 1.2 V
